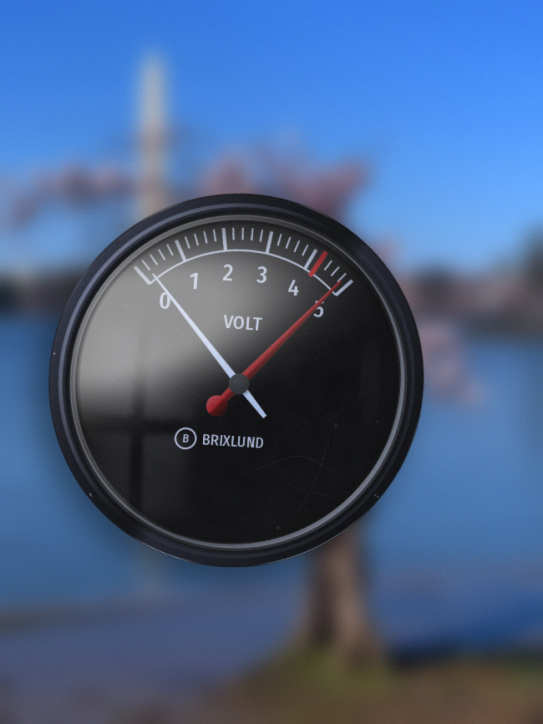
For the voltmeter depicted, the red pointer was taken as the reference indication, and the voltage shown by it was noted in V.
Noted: 4.8 V
